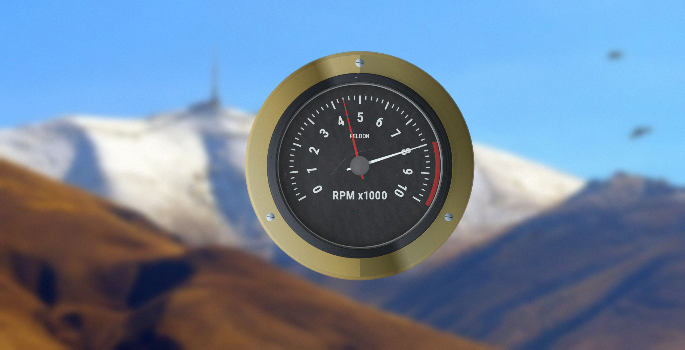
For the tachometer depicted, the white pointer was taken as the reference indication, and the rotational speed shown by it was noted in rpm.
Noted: 8000 rpm
